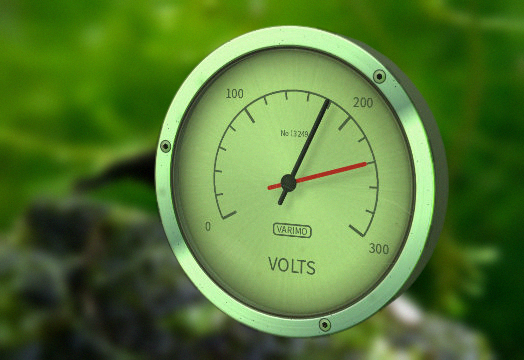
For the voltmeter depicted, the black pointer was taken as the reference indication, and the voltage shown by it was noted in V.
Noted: 180 V
